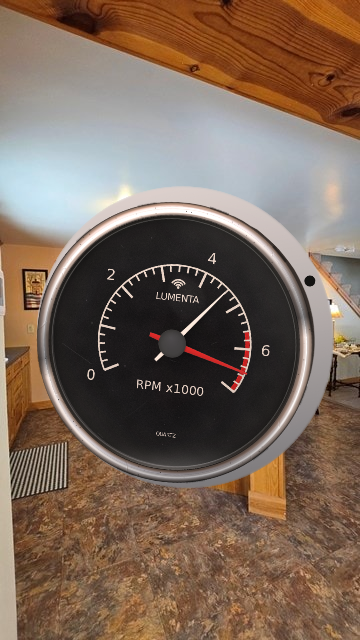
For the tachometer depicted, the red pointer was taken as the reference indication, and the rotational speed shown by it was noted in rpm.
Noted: 6500 rpm
